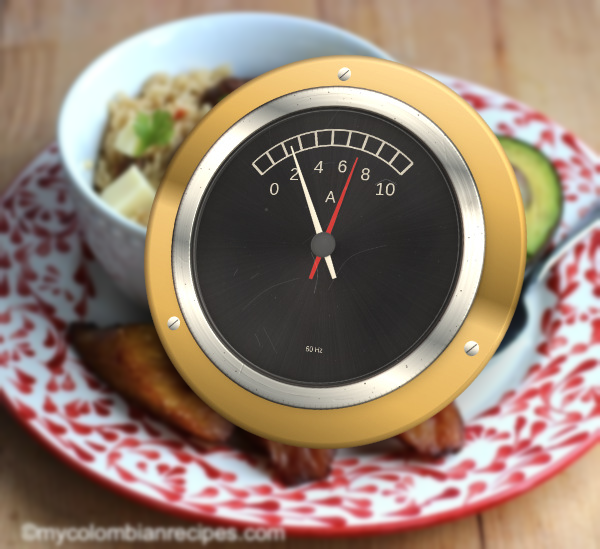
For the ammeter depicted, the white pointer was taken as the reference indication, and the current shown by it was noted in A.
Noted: 2.5 A
